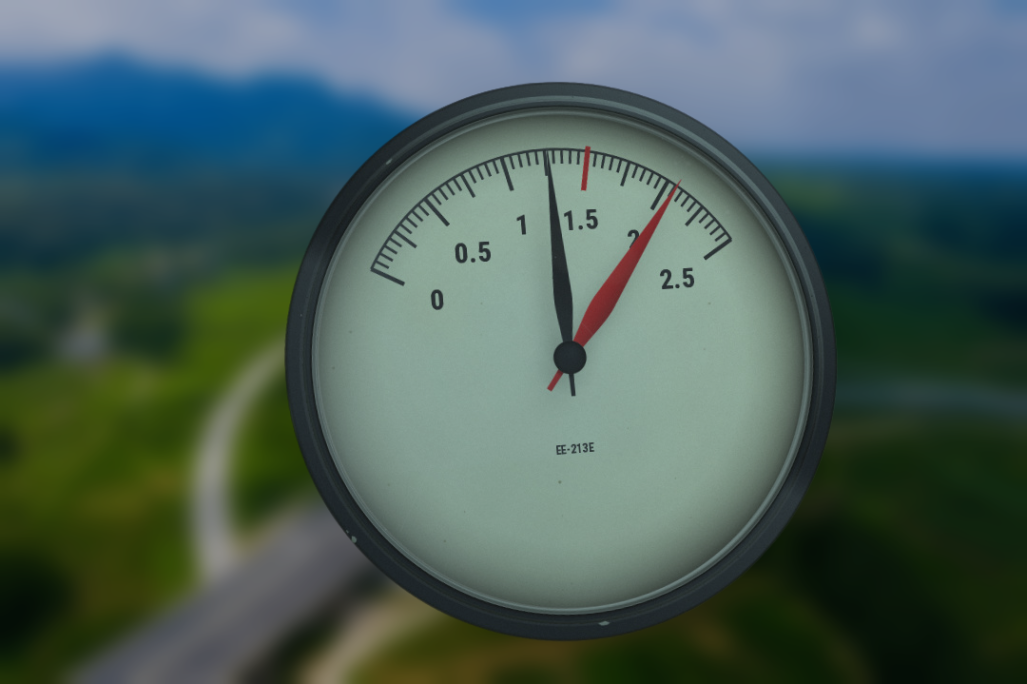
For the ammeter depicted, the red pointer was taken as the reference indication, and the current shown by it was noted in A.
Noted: 2.05 A
